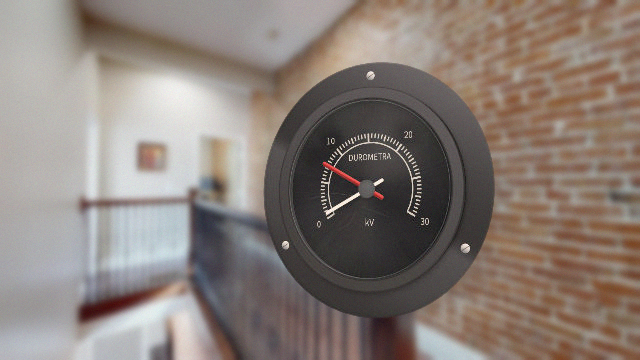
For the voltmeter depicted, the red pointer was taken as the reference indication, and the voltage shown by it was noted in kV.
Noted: 7.5 kV
